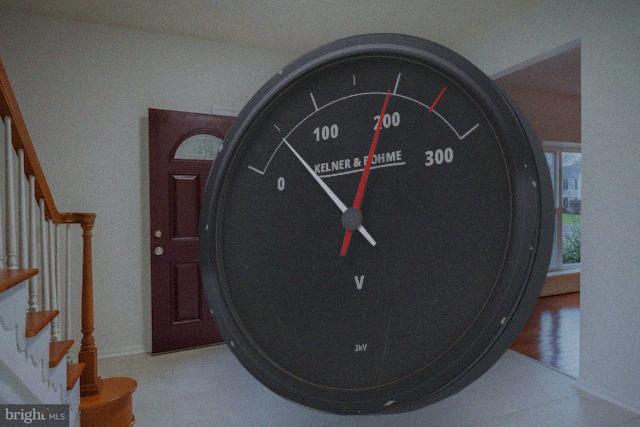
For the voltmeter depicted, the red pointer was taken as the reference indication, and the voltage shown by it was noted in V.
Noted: 200 V
